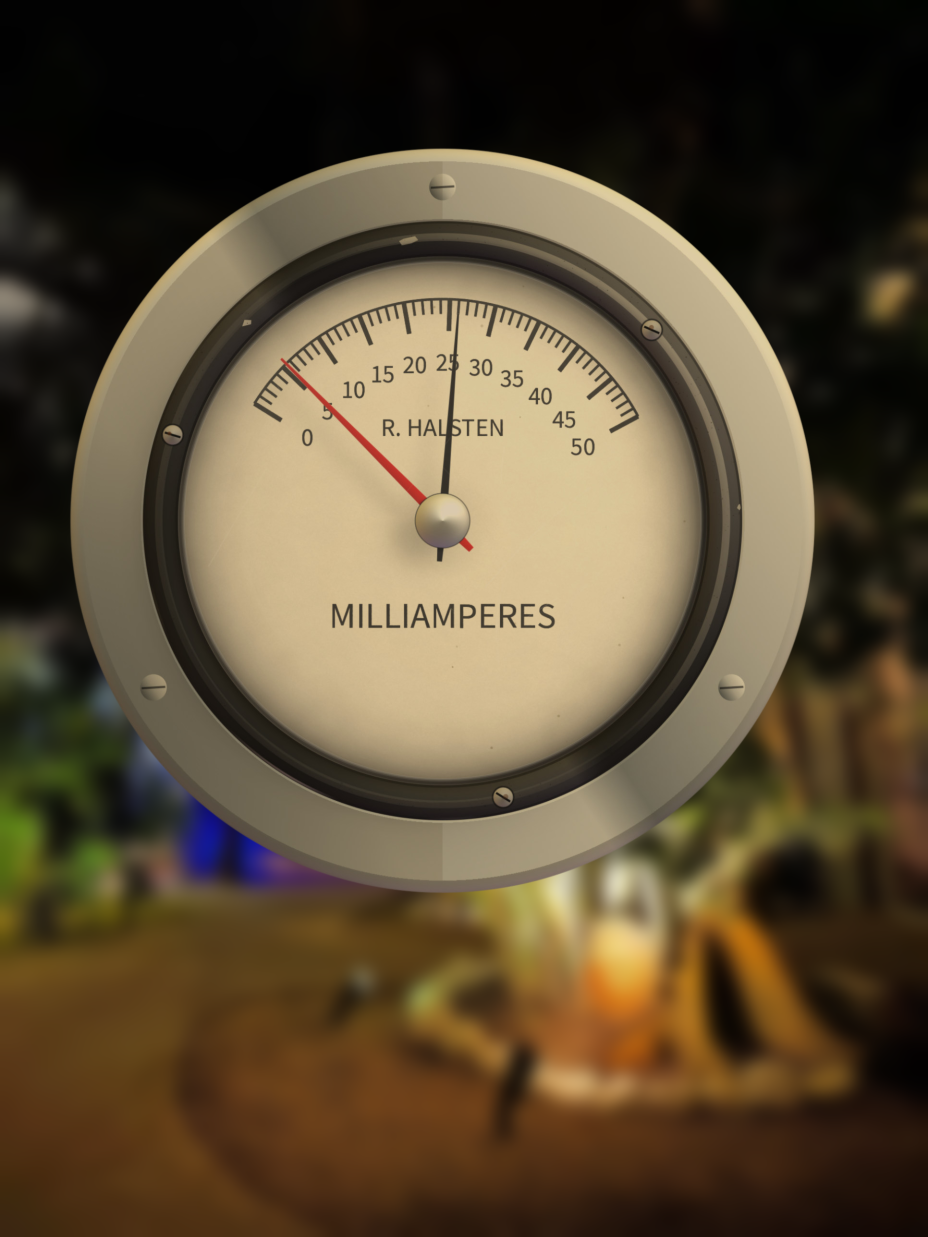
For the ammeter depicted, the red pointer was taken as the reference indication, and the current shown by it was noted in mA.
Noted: 5.5 mA
